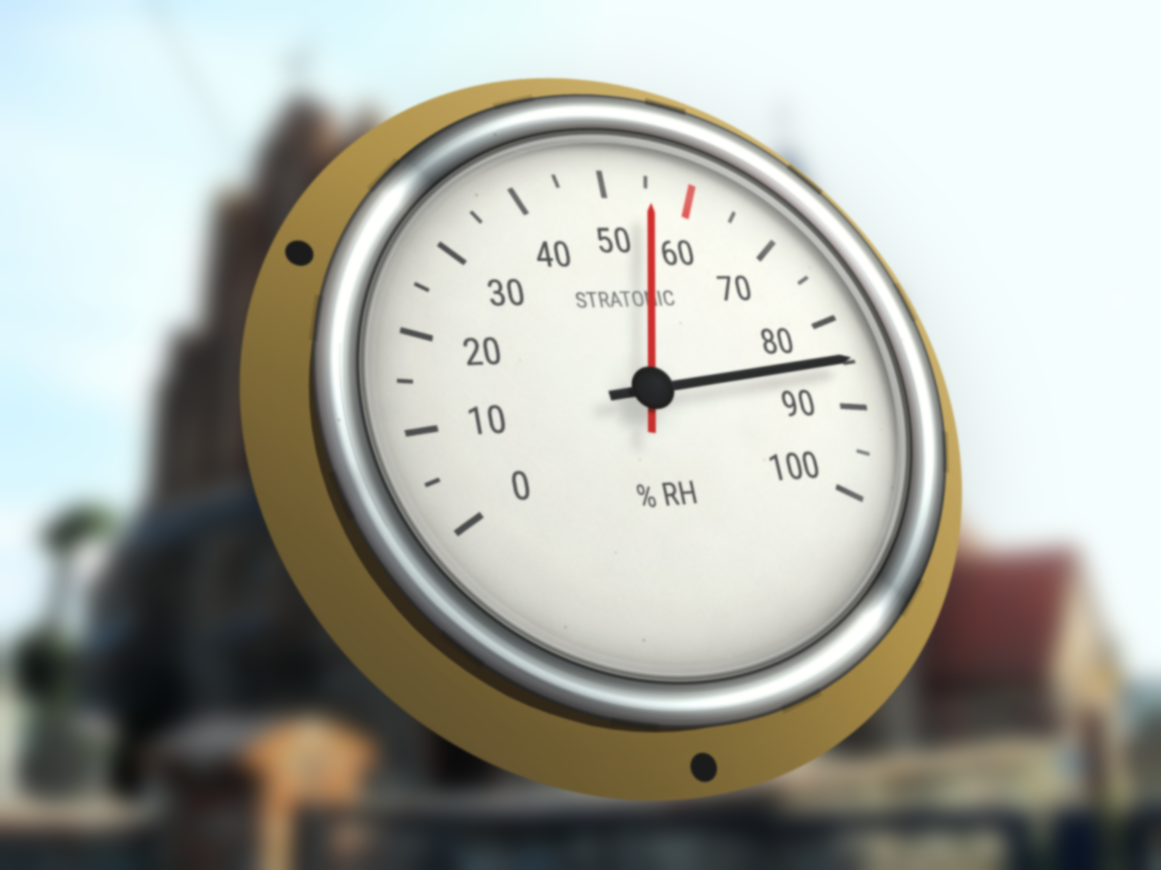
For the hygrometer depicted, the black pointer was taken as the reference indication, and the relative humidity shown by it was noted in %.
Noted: 85 %
